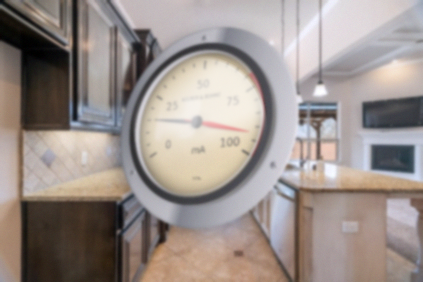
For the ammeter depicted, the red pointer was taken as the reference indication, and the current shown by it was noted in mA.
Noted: 92.5 mA
